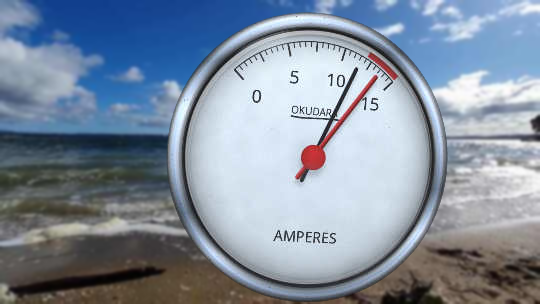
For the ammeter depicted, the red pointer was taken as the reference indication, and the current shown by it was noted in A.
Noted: 13.5 A
